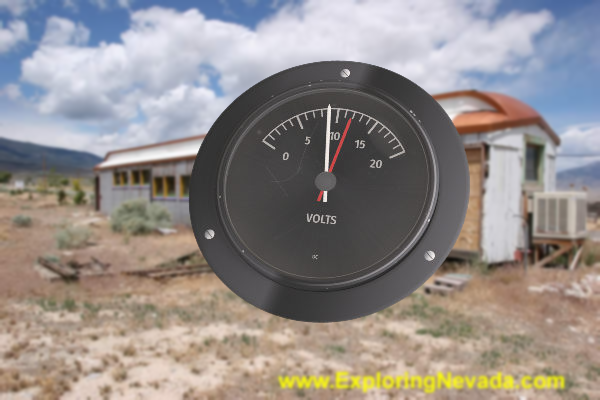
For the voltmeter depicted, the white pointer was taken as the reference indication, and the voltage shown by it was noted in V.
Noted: 9 V
